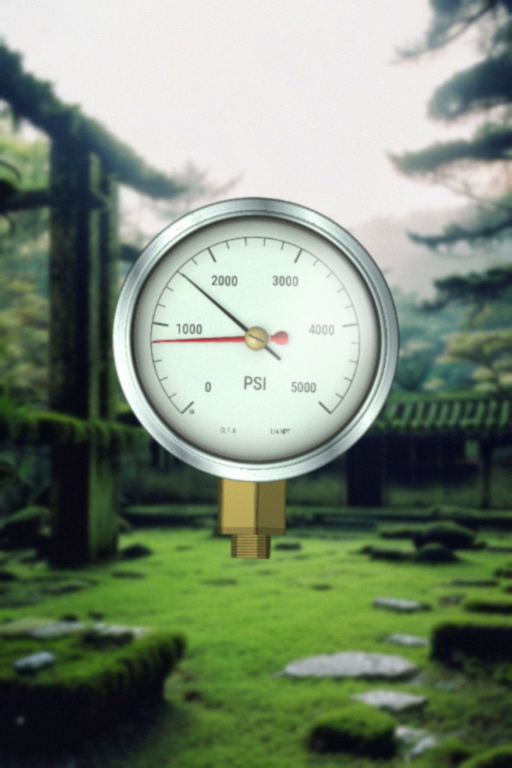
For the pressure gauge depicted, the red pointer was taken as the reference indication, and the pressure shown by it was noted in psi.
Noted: 800 psi
